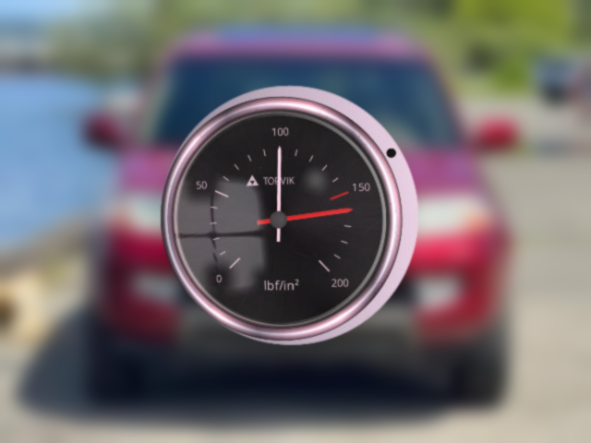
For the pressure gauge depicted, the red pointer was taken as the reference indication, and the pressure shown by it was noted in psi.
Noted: 160 psi
